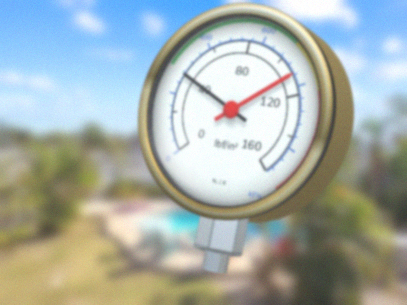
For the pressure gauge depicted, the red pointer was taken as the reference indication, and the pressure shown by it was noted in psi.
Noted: 110 psi
